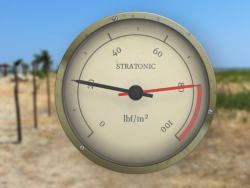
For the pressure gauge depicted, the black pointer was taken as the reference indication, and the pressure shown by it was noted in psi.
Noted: 20 psi
